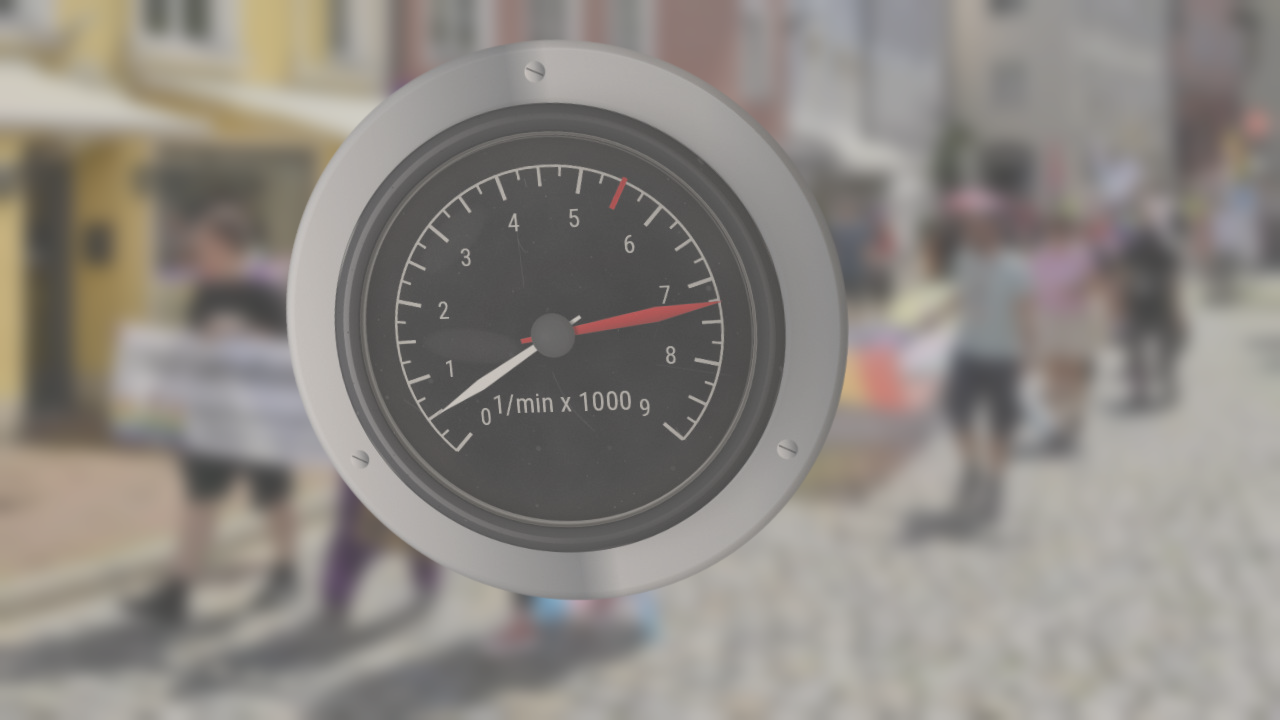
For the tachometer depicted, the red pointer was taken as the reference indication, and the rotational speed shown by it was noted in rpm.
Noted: 7250 rpm
